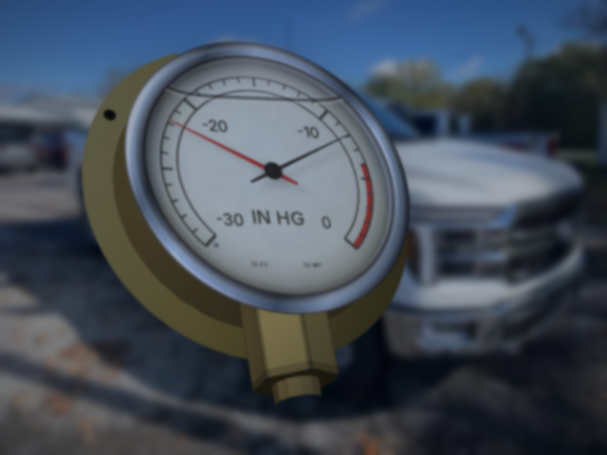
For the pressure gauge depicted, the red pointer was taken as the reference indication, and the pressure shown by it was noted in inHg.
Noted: -22 inHg
